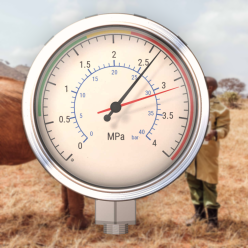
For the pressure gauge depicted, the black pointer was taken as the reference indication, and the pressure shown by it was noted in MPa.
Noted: 2.6 MPa
